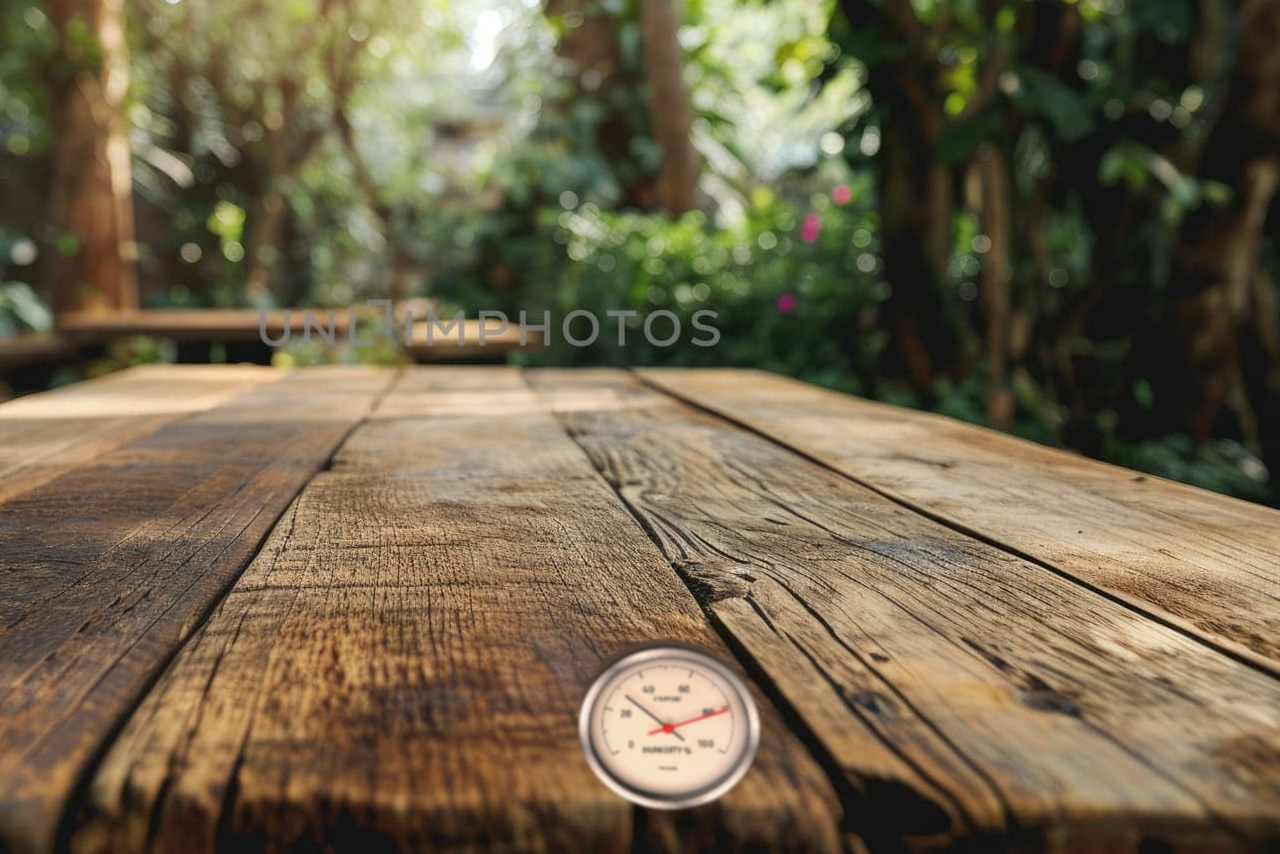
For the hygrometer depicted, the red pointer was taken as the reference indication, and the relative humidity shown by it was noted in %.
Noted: 80 %
